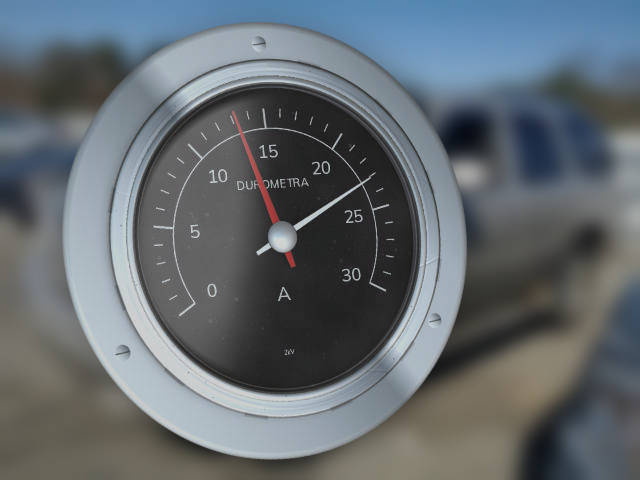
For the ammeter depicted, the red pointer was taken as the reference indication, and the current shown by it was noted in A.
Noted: 13 A
